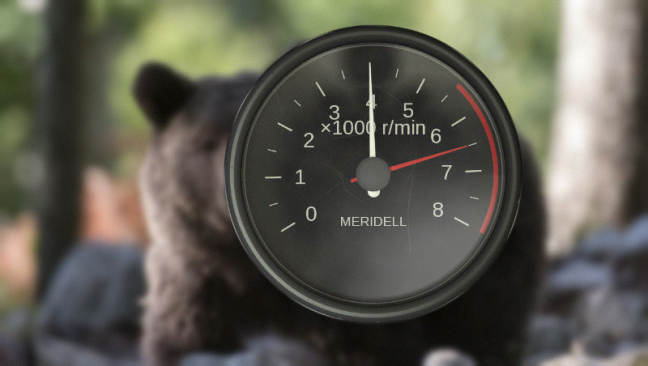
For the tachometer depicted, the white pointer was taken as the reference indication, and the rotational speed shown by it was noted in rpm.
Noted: 4000 rpm
